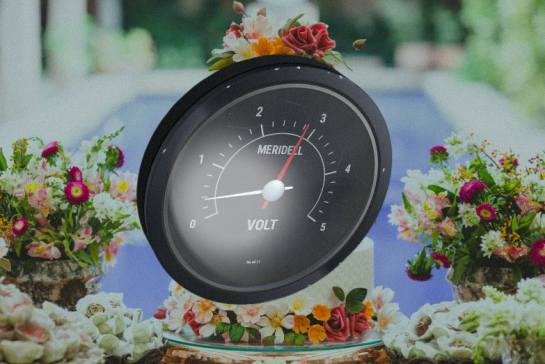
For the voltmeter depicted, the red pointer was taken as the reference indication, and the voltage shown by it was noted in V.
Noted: 2.8 V
